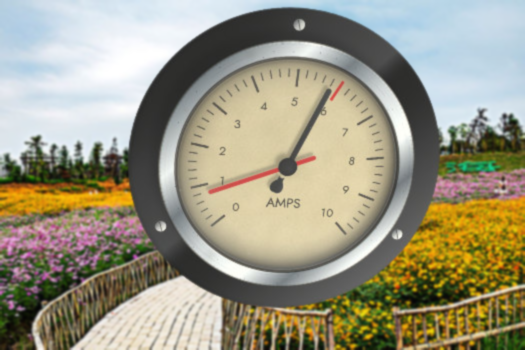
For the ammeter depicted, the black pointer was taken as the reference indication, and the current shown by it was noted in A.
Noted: 5.8 A
